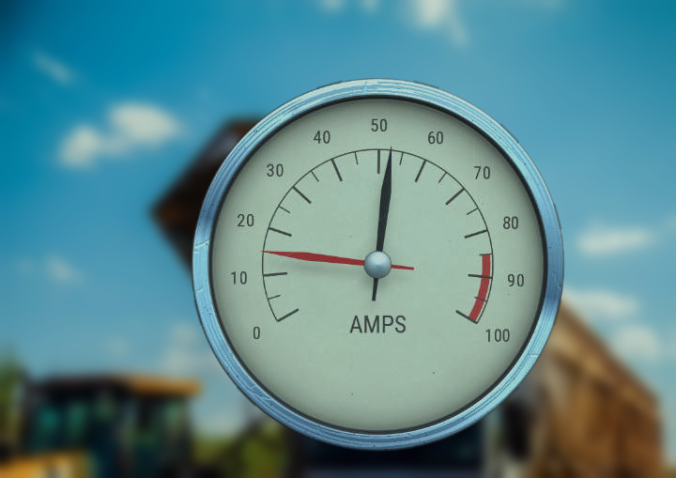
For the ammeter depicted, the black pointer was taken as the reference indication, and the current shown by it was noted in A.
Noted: 52.5 A
